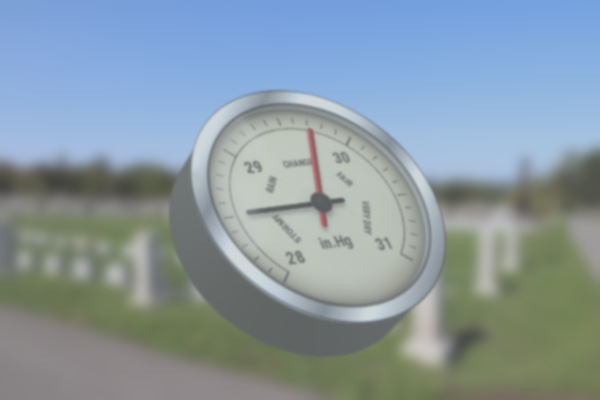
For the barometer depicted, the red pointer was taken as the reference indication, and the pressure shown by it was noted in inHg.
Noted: 29.7 inHg
